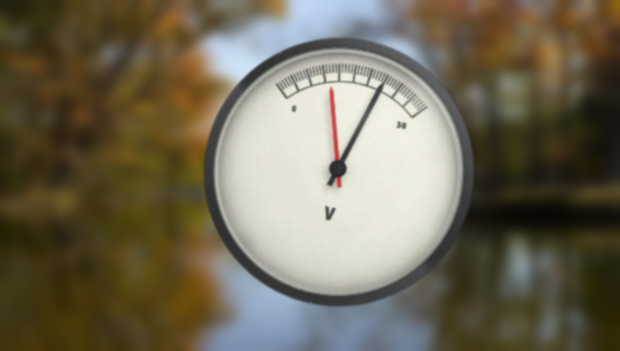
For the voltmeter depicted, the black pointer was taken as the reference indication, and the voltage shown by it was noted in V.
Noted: 35 V
